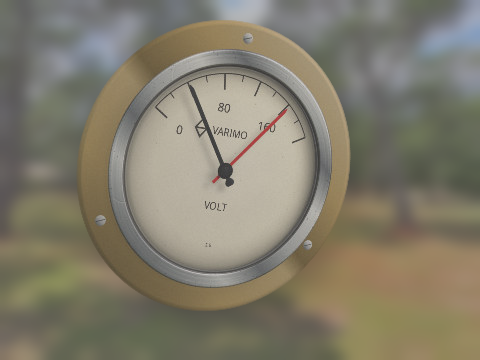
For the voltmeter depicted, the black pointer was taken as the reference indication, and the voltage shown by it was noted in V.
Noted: 40 V
